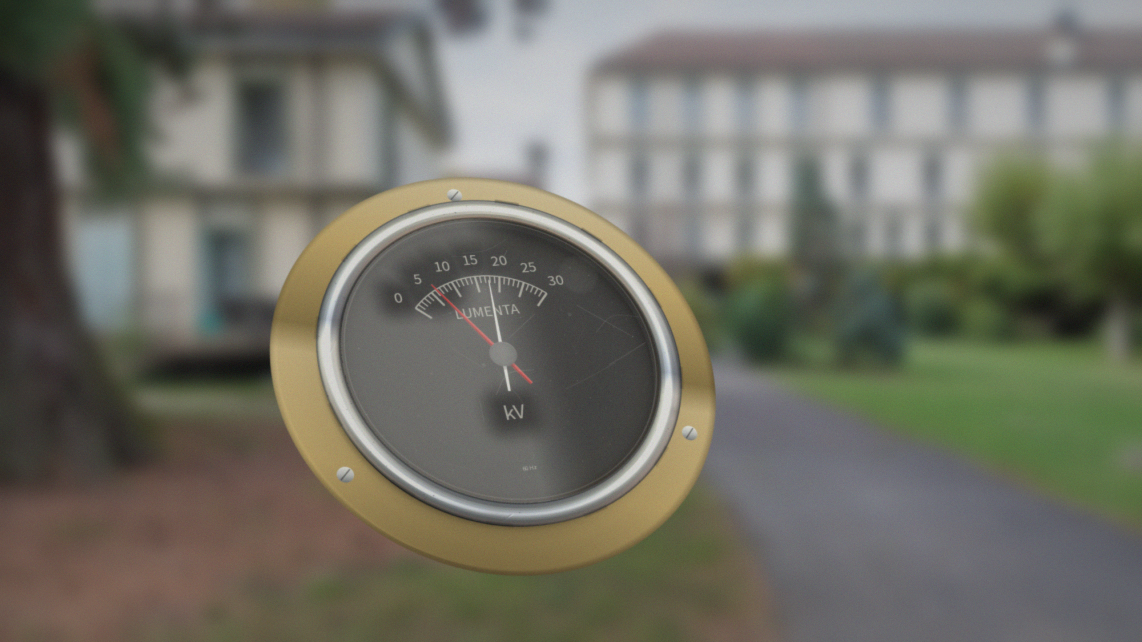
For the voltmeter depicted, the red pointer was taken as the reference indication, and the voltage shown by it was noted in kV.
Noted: 5 kV
